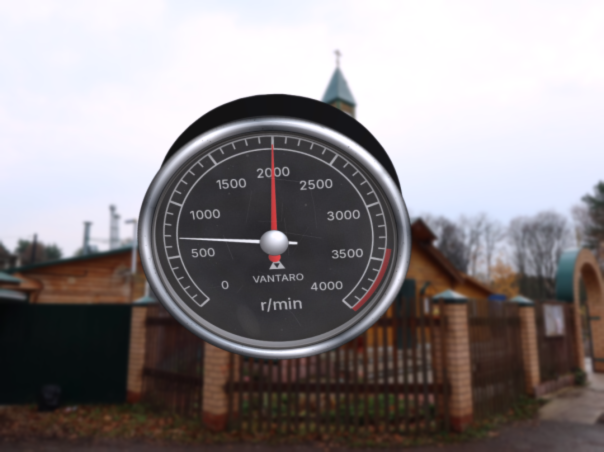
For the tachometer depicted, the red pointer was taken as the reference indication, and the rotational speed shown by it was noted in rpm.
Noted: 2000 rpm
